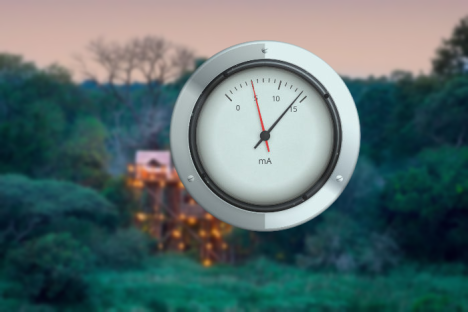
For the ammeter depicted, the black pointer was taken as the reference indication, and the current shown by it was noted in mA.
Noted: 14 mA
